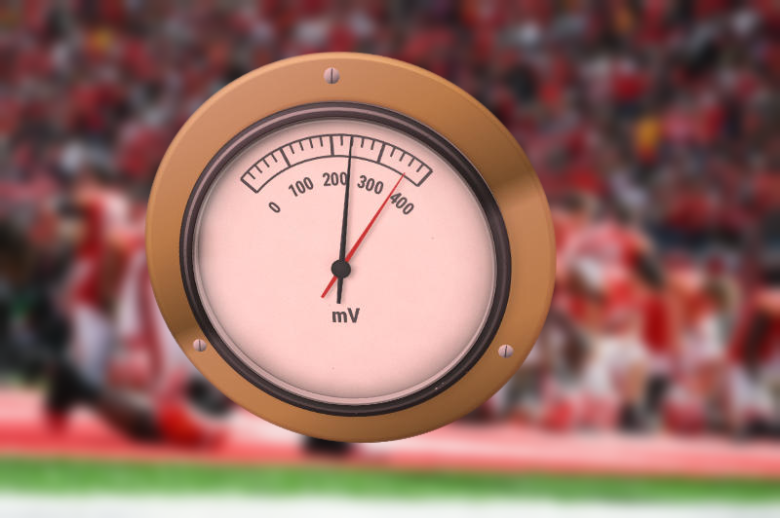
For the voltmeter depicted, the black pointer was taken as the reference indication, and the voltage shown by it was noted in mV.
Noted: 240 mV
